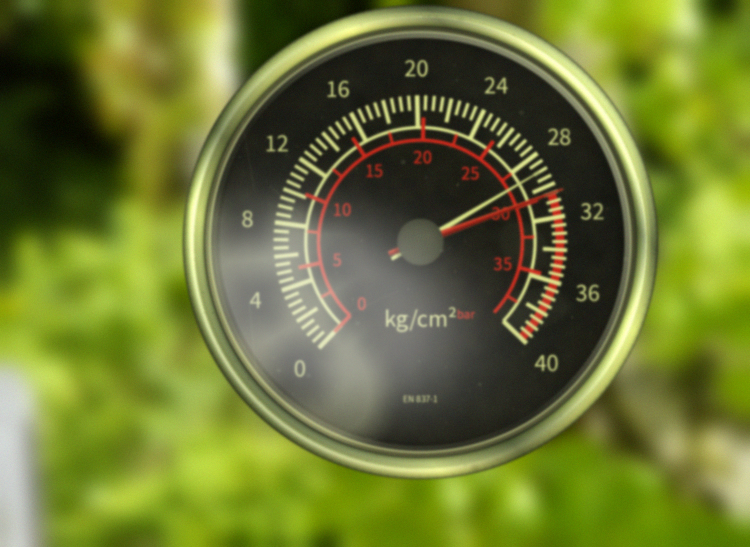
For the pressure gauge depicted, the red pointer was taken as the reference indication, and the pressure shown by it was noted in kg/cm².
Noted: 30.5 kg/cm²
